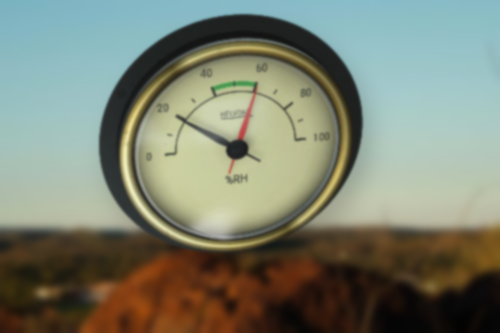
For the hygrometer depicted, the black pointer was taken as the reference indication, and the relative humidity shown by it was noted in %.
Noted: 20 %
